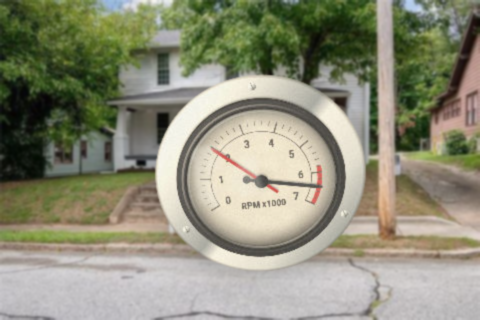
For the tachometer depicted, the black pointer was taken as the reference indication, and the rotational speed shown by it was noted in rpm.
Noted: 6400 rpm
